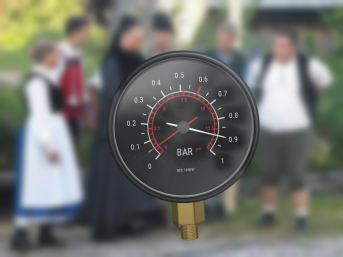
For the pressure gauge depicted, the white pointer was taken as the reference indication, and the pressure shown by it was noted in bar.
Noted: 0.9 bar
